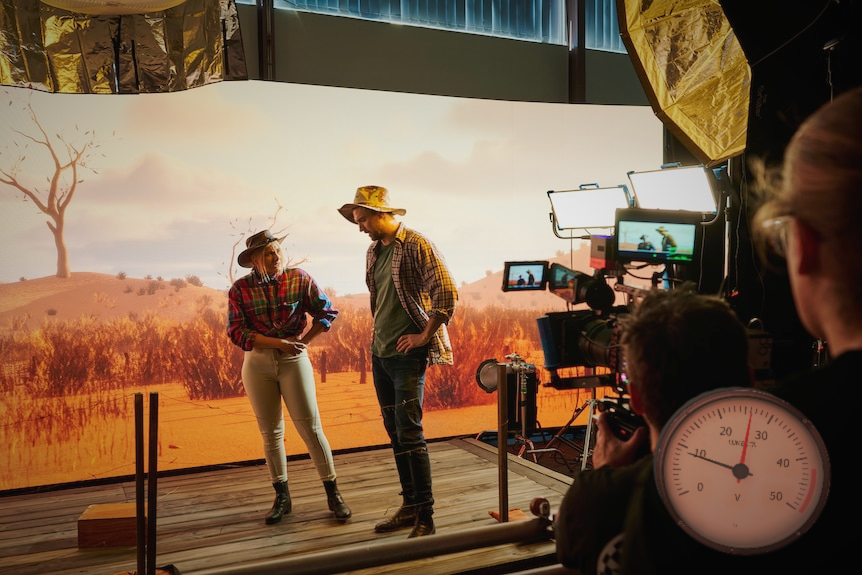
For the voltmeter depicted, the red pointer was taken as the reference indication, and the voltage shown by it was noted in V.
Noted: 26 V
